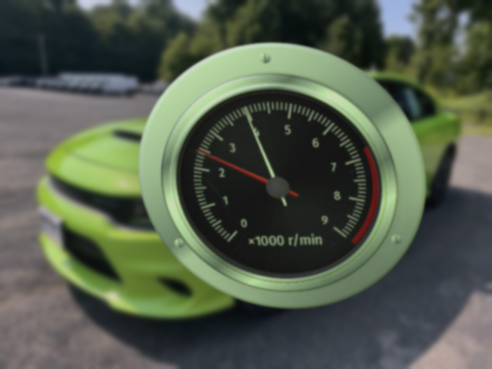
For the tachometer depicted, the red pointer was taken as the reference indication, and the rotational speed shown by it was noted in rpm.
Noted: 2500 rpm
